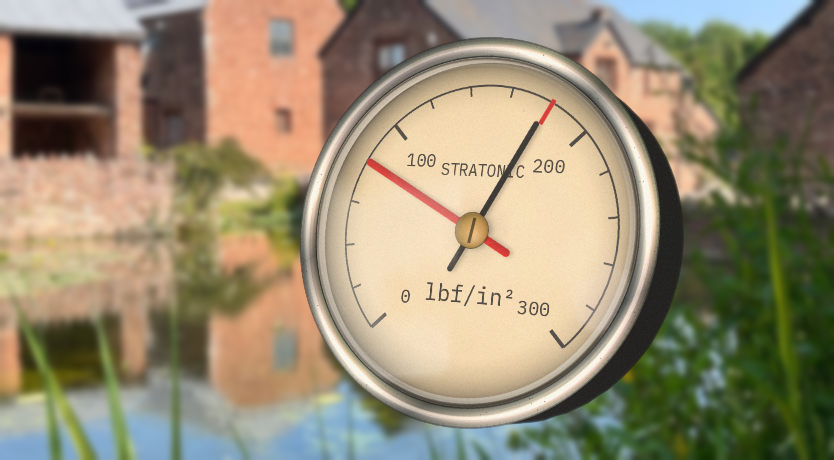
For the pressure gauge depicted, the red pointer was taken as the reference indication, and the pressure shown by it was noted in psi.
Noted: 80 psi
